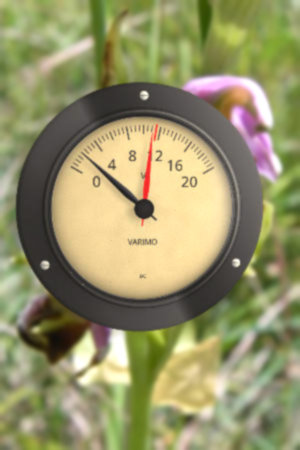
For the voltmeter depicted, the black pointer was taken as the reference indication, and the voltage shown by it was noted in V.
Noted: 2 V
